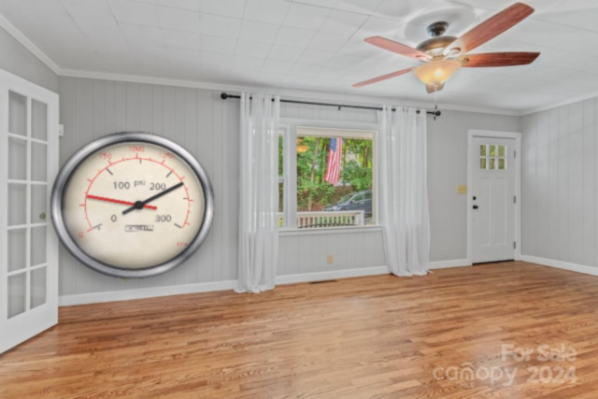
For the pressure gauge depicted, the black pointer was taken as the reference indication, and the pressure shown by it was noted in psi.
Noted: 225 psi
